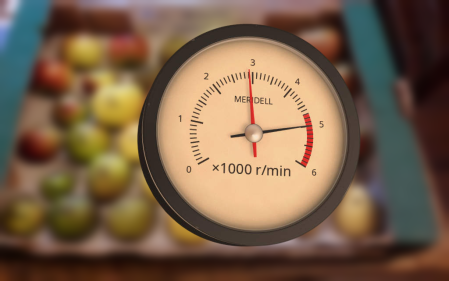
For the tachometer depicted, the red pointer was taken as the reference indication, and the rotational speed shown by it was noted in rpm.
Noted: 2900 rpm
